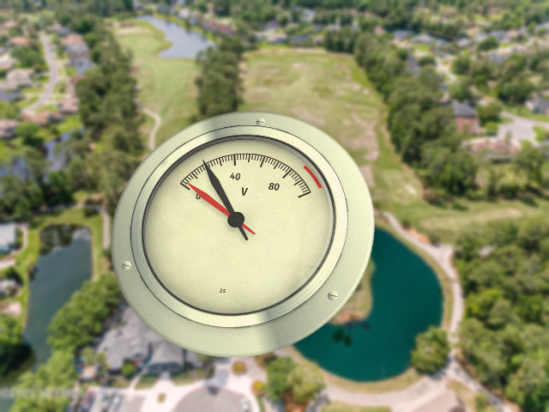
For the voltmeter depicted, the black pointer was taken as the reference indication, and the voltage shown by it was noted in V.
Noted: 20 V
